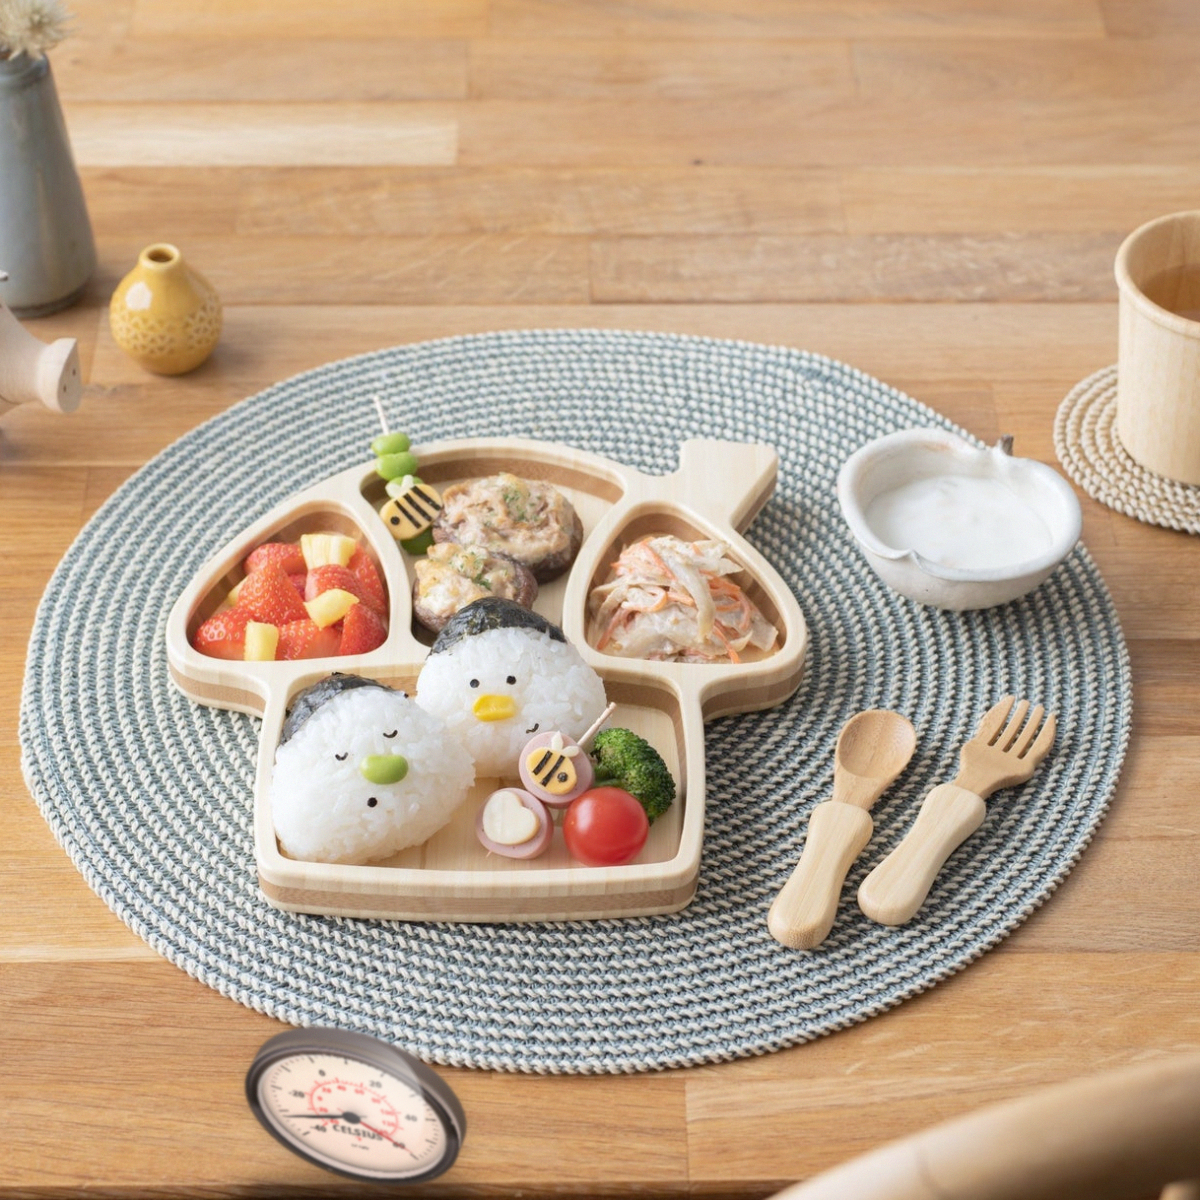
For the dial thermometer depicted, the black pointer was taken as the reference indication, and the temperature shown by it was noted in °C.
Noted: -30 °C
